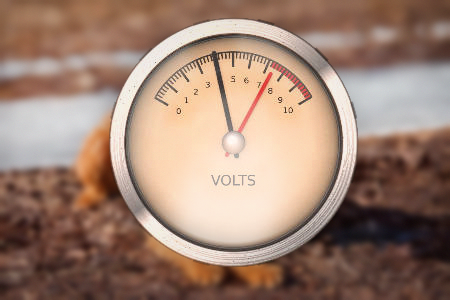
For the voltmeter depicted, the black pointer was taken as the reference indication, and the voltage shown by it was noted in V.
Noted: 4 V
